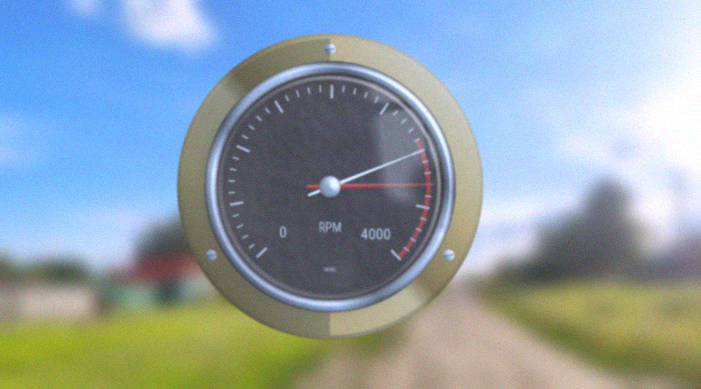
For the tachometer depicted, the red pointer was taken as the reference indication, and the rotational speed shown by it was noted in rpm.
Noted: 3300 rpm
